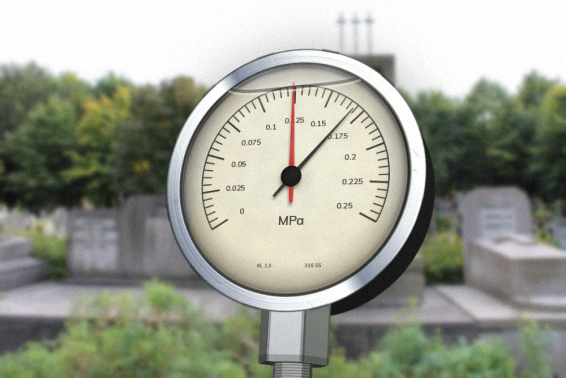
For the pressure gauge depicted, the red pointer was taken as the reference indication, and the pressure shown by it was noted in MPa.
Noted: 0.125 MPa
